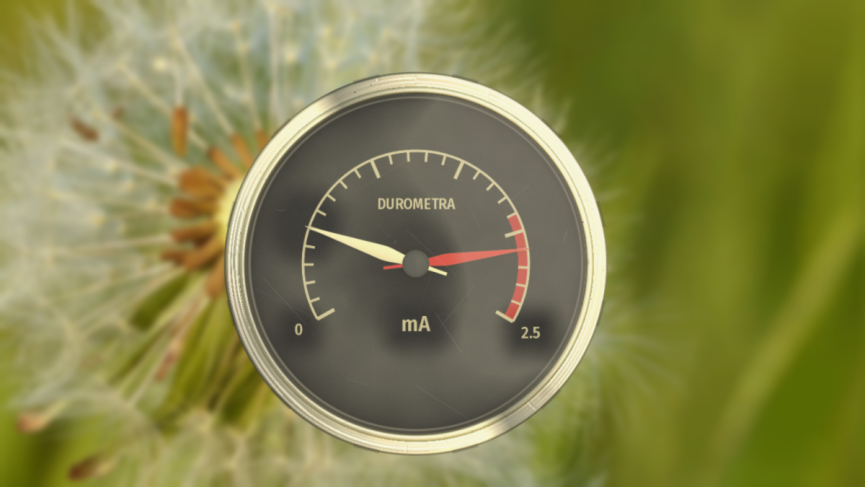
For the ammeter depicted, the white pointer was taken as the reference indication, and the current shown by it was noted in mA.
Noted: 0.5 mA
